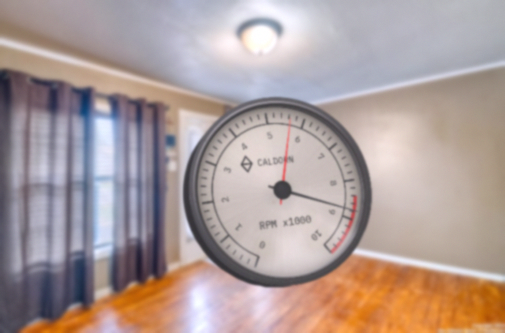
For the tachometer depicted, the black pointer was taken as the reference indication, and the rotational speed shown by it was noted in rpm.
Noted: 8800 rpm
